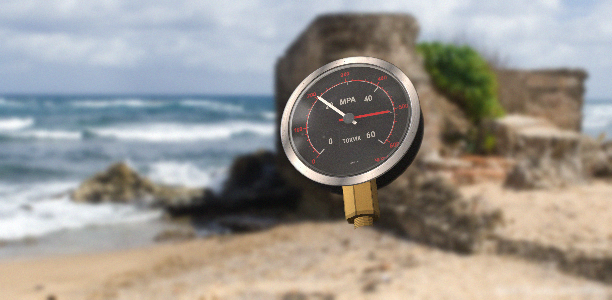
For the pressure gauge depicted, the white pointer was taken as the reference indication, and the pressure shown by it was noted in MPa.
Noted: 20 MPa
